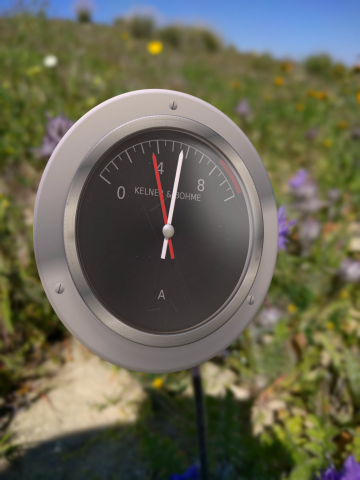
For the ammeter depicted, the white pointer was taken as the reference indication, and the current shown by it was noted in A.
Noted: 5.5 A
